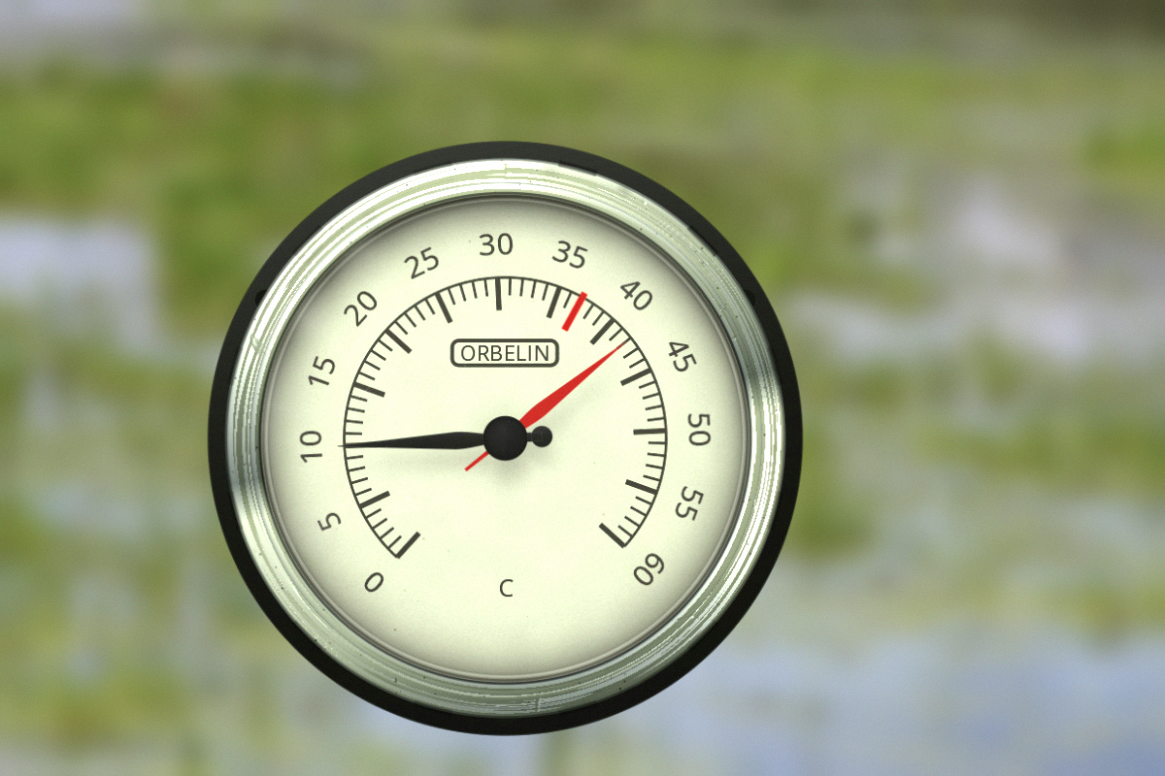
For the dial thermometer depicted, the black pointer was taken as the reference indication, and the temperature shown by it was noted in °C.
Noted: 10 °C
